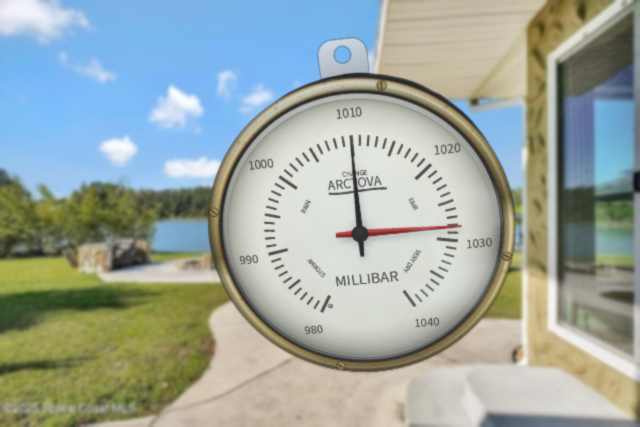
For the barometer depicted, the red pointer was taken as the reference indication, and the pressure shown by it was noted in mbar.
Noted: 1028 mbar
